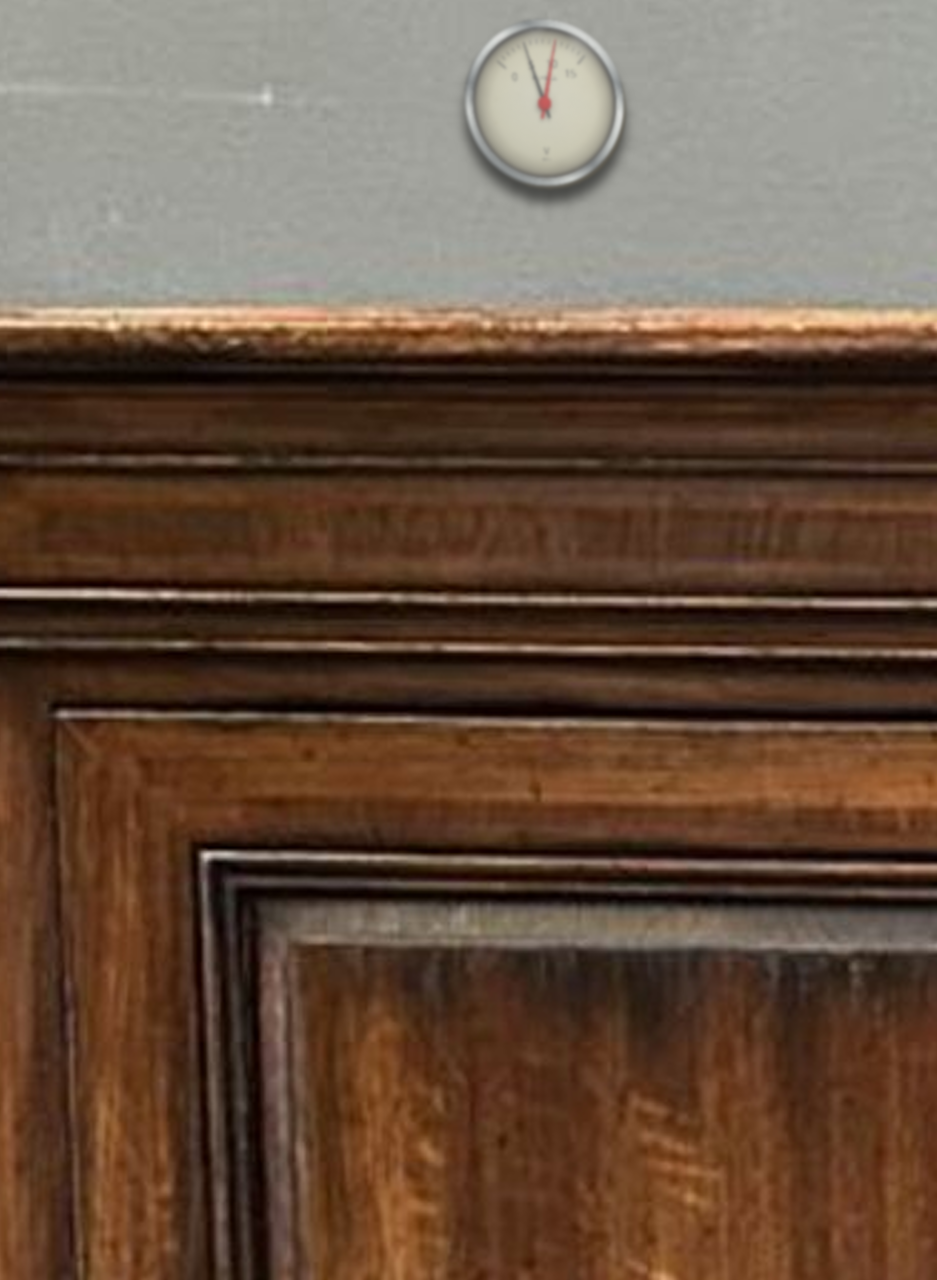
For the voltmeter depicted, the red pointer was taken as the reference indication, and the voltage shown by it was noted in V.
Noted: 10 V
